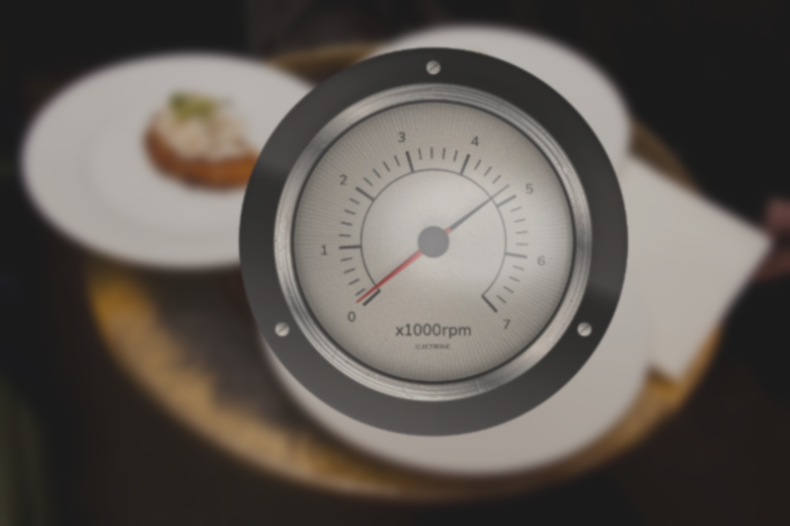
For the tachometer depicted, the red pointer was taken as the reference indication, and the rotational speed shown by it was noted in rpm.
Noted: 100 rpm
